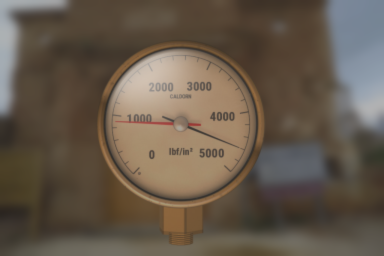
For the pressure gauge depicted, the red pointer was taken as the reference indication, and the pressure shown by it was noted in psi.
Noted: 900 psi
